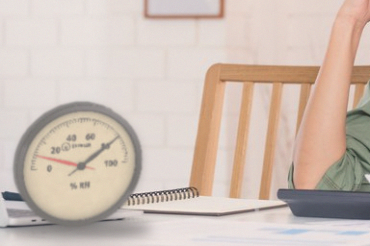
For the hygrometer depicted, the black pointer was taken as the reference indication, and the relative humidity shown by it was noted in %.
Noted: 80 %
